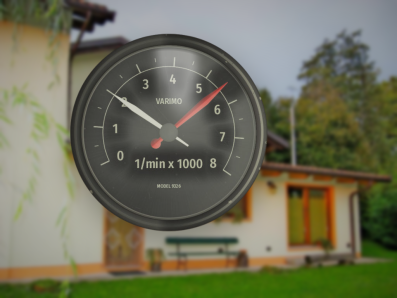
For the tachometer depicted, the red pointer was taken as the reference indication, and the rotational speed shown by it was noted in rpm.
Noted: 5500 rpm
